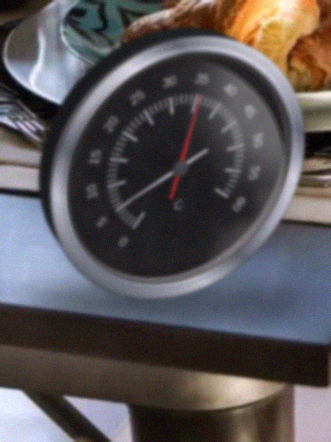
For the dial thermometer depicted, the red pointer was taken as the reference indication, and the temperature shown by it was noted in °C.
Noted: 35 °C
